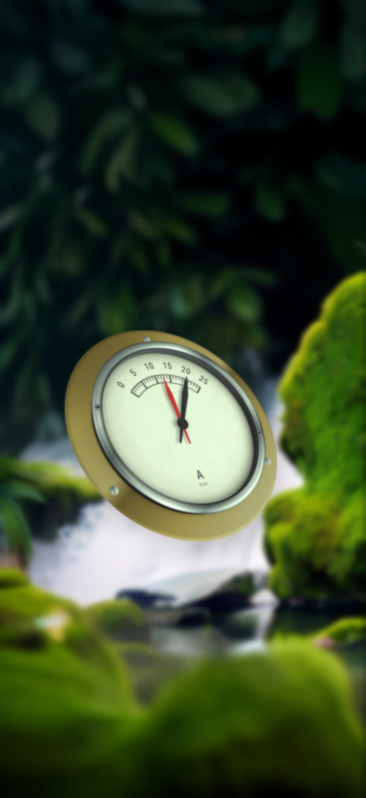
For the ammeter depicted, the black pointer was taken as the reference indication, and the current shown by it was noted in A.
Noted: 20 A
